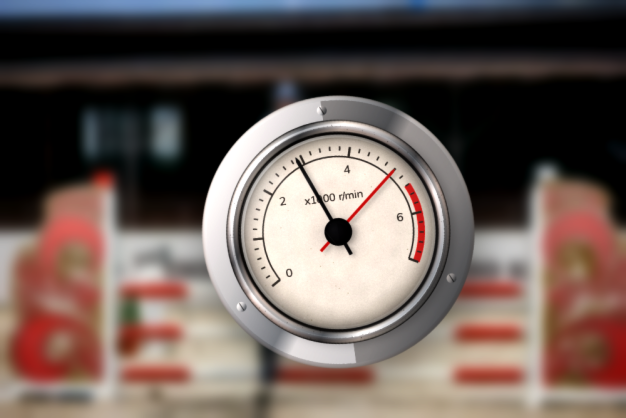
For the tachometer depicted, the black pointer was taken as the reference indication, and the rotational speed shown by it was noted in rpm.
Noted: 2900 rpm
